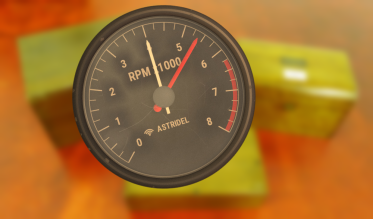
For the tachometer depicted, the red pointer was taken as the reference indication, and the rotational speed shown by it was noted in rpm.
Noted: 5375 rpm
